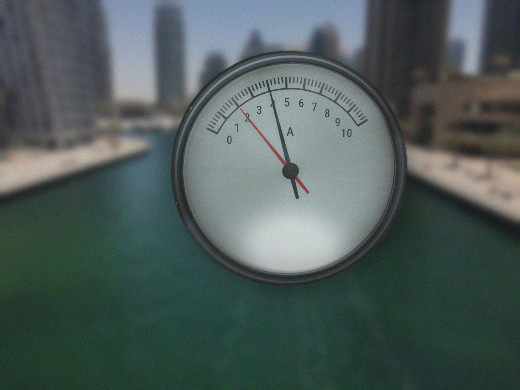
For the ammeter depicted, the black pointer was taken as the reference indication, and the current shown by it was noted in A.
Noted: 4 A
